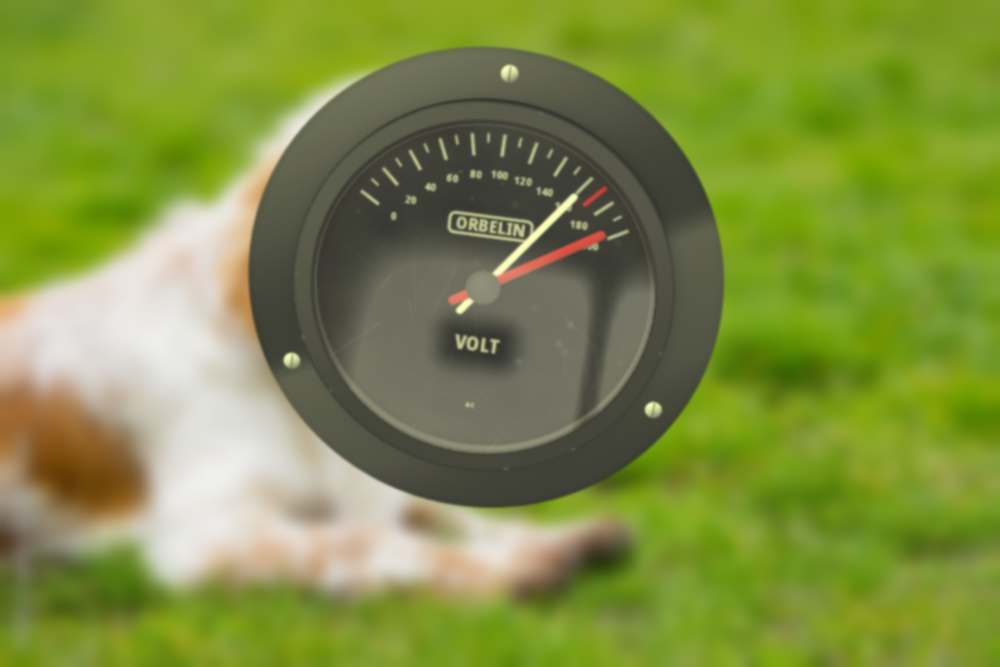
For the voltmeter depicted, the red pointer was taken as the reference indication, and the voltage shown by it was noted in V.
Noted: 195 V
